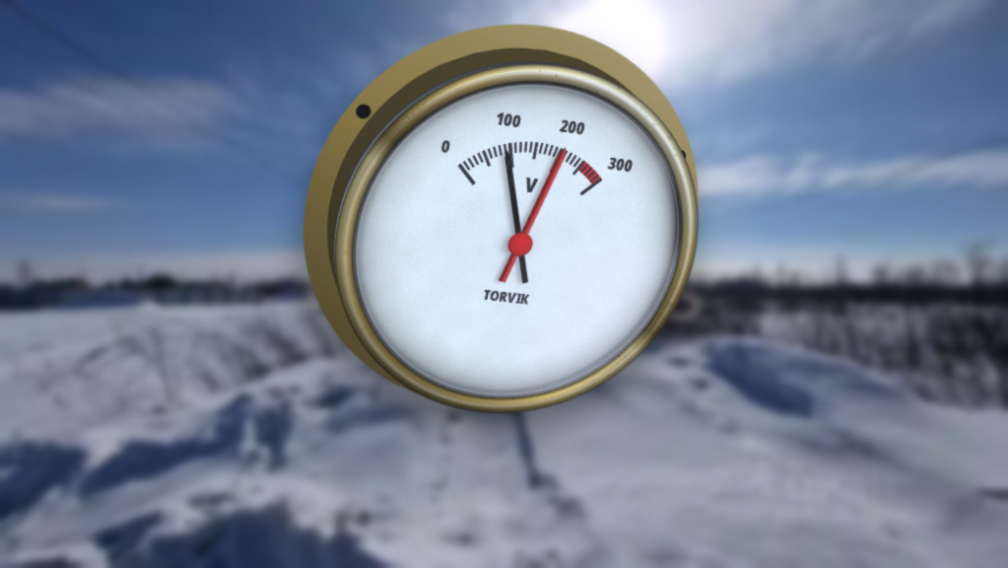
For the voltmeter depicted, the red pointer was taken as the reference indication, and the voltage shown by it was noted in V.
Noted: 200 V
